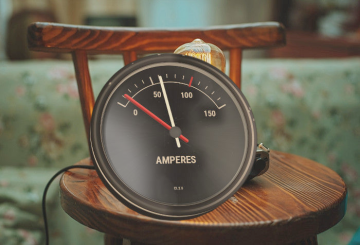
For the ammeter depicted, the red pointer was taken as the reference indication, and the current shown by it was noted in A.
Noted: 10 A
